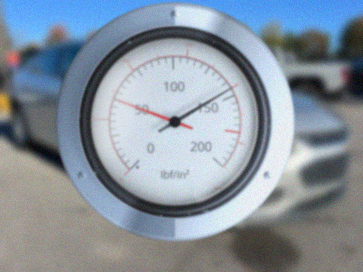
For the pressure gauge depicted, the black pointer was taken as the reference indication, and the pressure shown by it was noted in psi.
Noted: 145 psi
